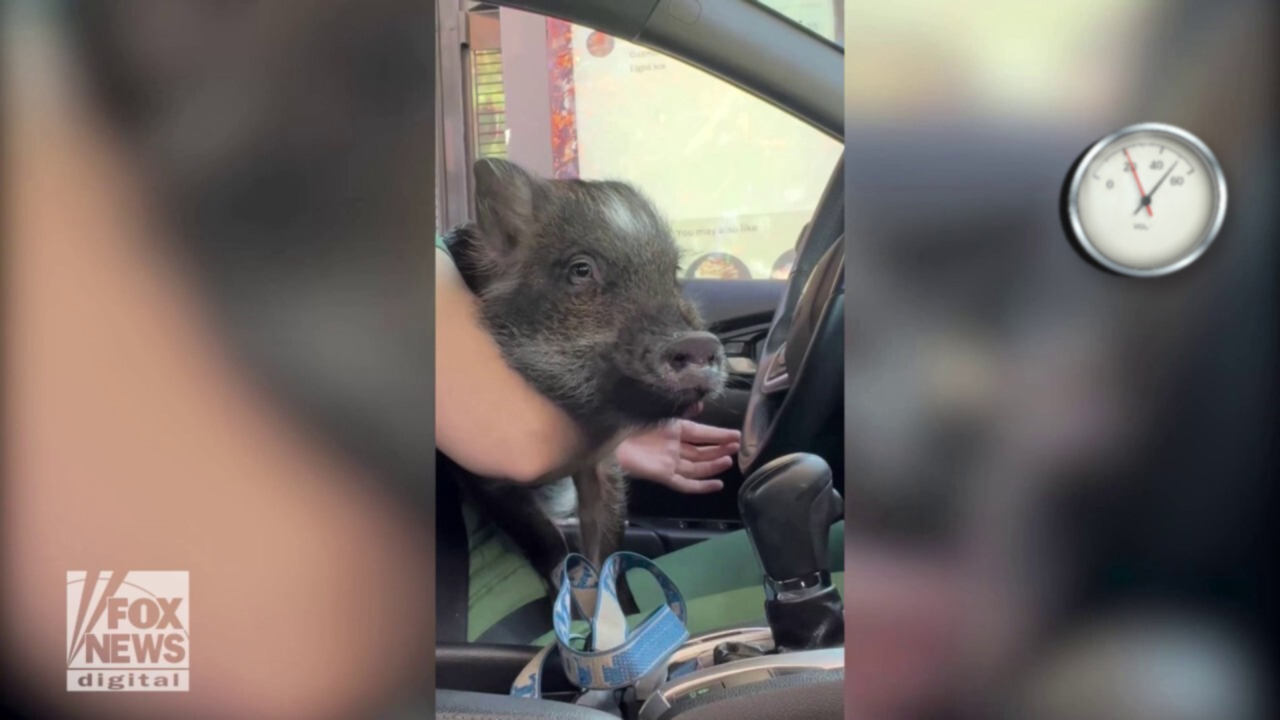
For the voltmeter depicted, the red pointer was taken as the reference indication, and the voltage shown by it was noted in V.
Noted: 20 V
